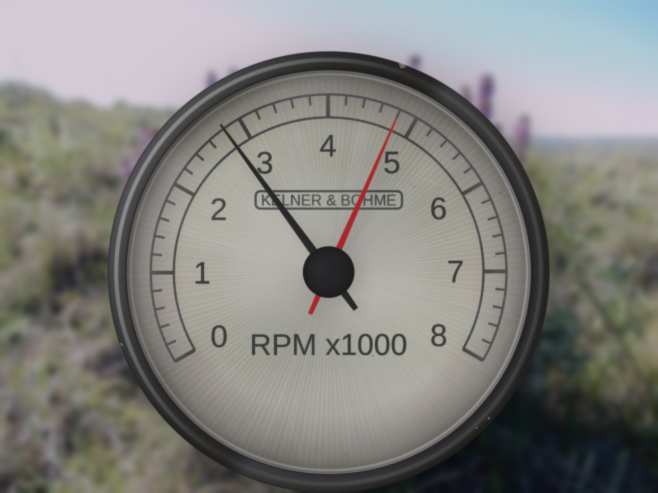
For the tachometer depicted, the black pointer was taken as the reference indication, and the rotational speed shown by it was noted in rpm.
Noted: 2800 rpm
